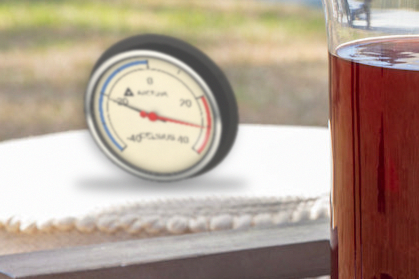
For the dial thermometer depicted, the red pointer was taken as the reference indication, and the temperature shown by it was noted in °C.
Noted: 30 °C
